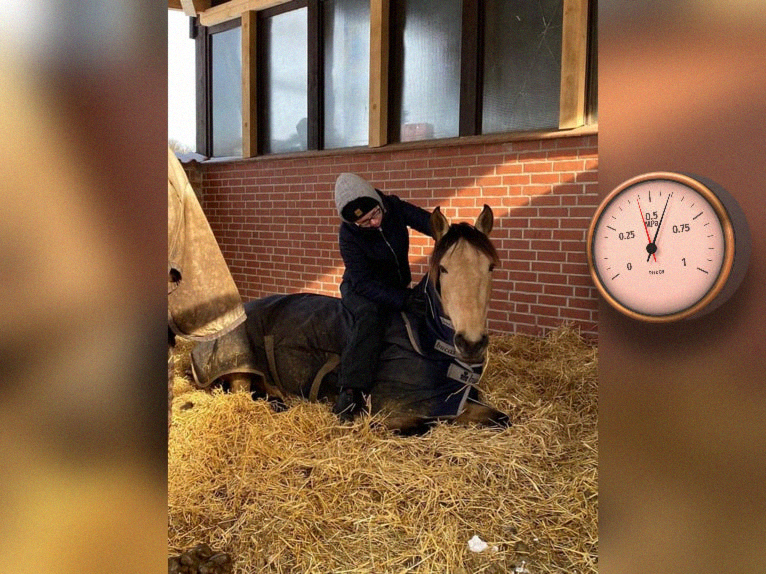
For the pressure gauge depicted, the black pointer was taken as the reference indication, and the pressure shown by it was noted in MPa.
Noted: 0.6 MPa
